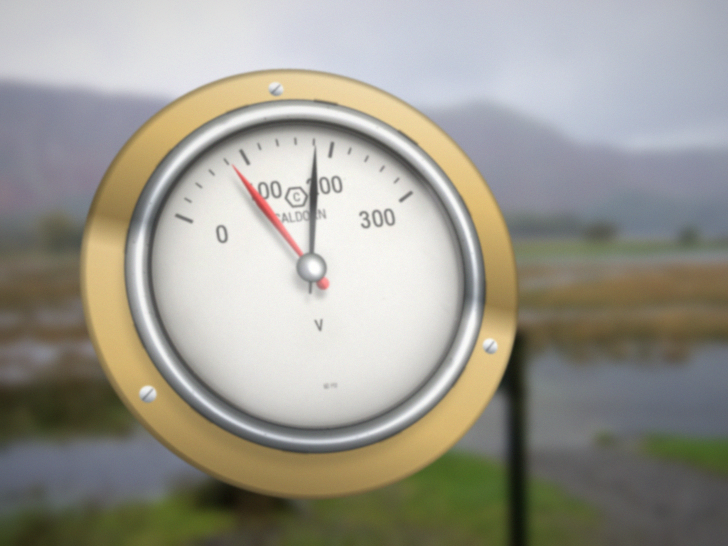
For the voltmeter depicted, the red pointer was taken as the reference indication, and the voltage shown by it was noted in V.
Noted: 80 V
